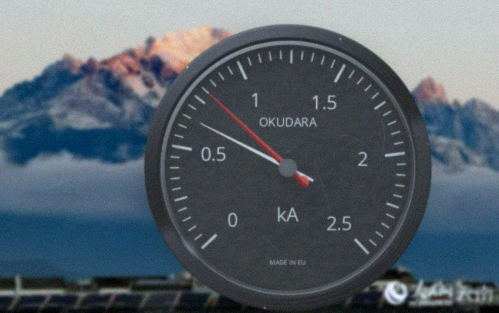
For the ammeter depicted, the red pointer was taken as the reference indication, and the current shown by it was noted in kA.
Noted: 0.8 kA
